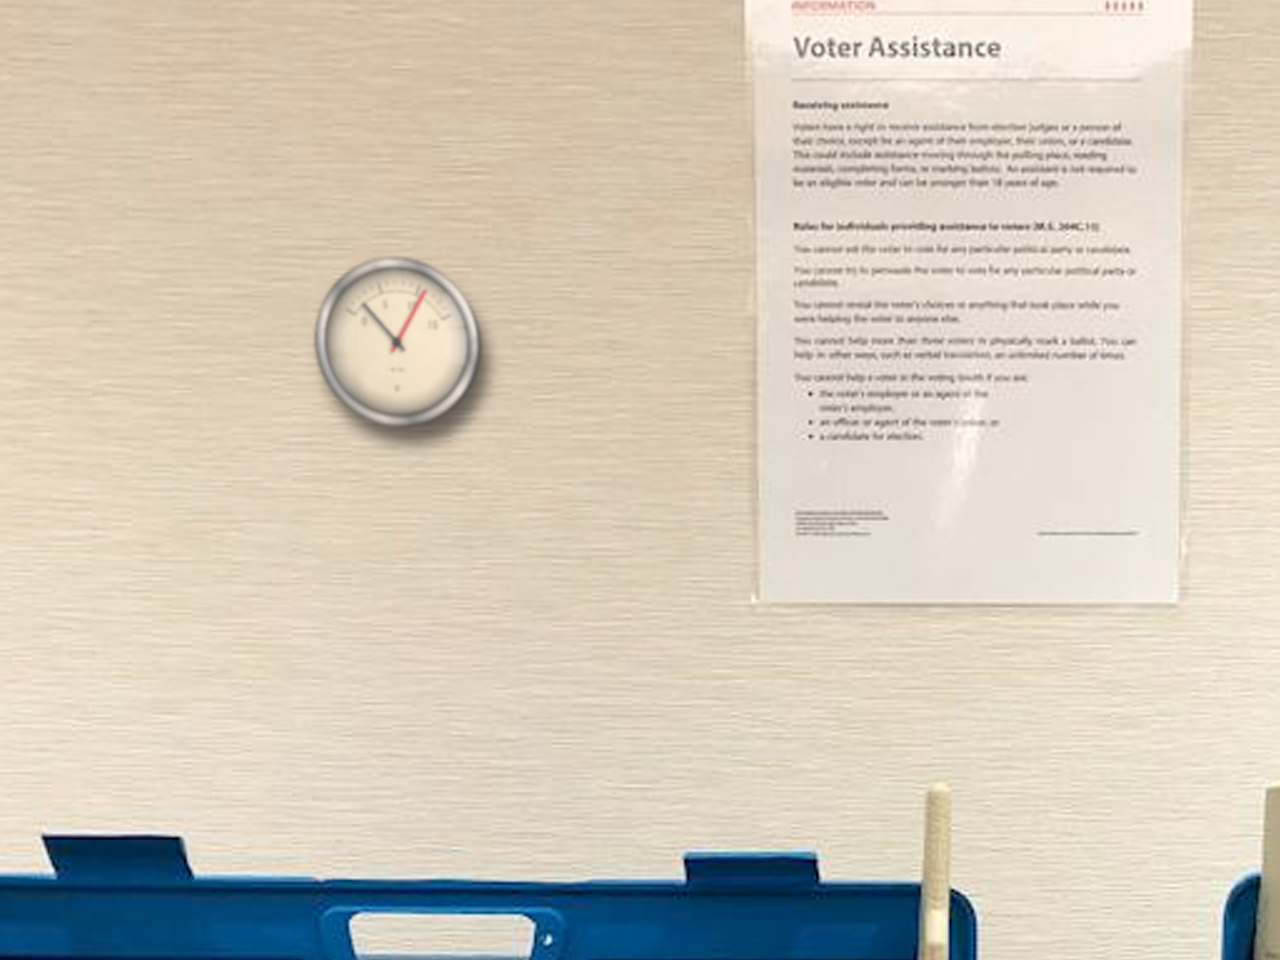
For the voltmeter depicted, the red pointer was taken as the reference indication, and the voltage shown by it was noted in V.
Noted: 11 V
